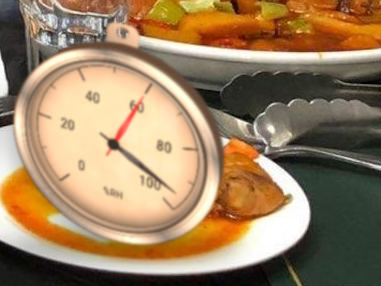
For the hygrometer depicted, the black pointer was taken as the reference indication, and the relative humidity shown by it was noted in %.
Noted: 95 %
